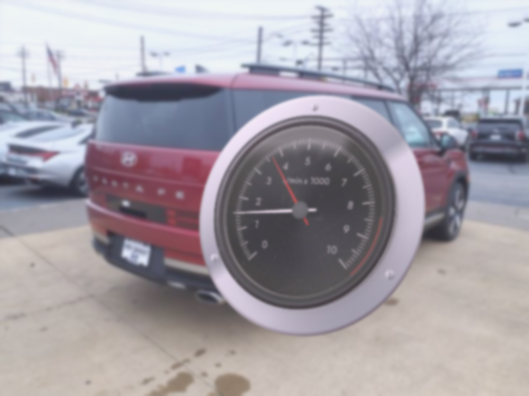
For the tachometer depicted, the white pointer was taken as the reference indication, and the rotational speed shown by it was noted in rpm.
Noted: 1500 rpm
